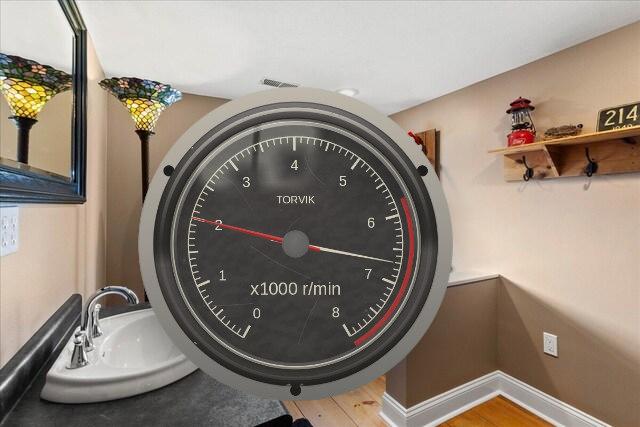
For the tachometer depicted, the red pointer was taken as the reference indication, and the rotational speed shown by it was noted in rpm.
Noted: 2000 rpm
